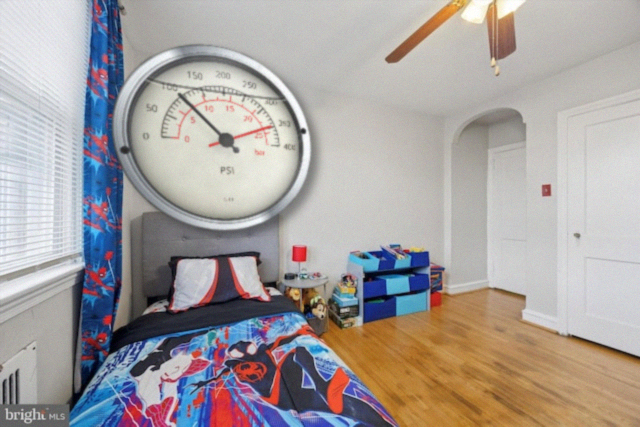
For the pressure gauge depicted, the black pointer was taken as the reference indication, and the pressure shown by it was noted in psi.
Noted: 100 psi
